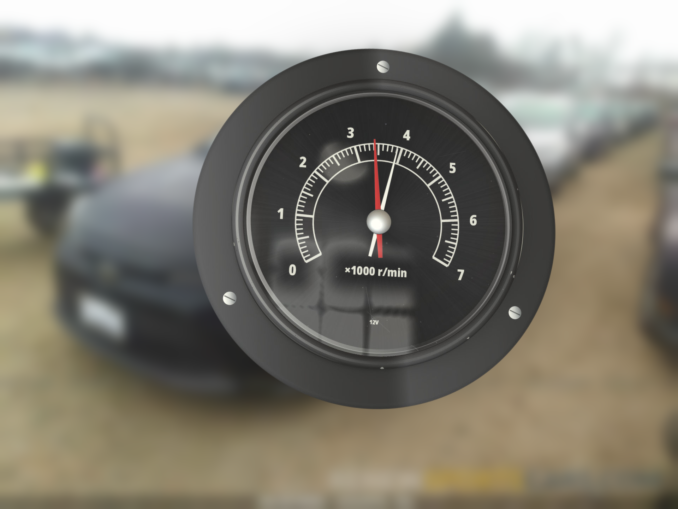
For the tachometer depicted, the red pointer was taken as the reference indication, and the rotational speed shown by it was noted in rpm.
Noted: 3400 rpm
